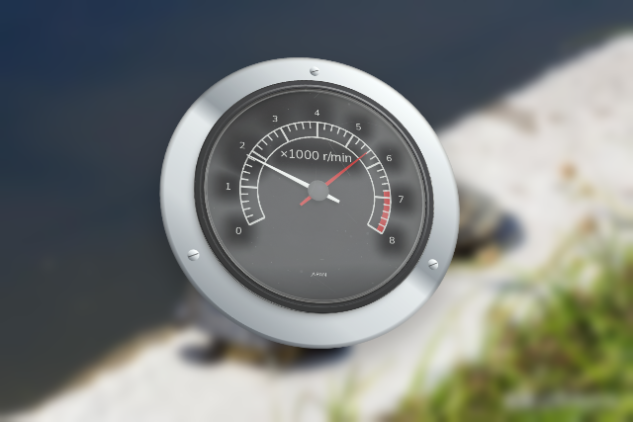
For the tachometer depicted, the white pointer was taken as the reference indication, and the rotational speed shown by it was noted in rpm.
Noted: 1800 rpm
